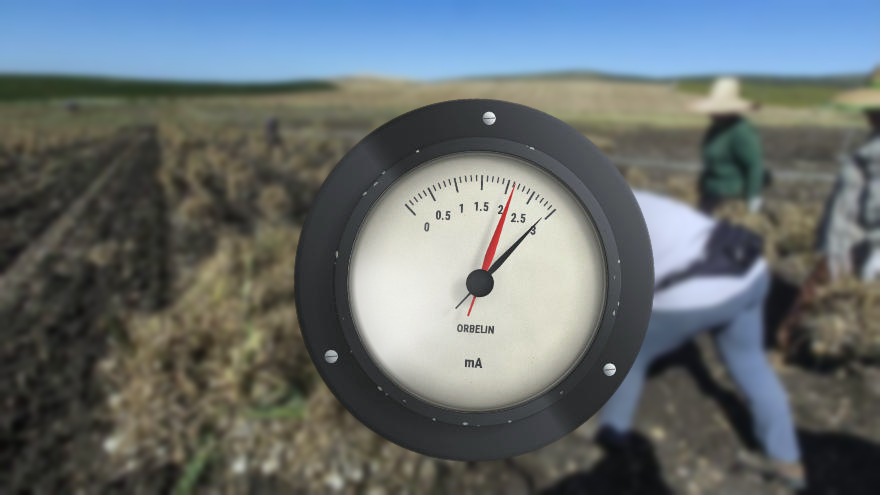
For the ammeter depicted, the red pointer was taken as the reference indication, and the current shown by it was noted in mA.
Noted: 2.1 mA
